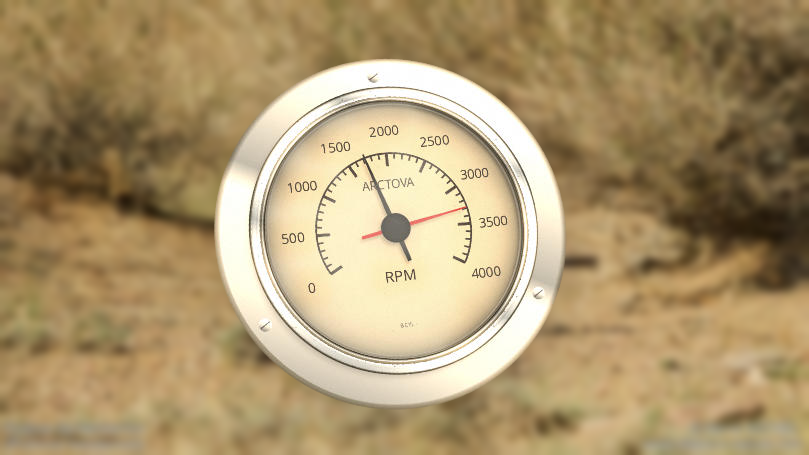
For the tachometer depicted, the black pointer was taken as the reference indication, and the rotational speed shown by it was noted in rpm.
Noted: 1700 rpm
